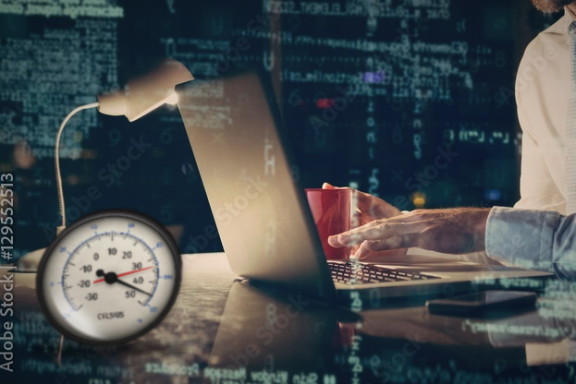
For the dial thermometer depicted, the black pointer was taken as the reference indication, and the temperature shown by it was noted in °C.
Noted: 45 °C
